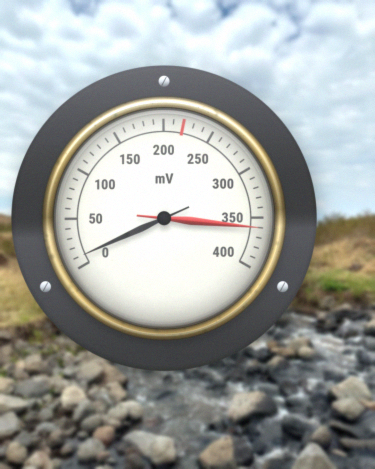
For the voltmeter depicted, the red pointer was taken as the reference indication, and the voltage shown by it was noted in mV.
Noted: 360 mV
